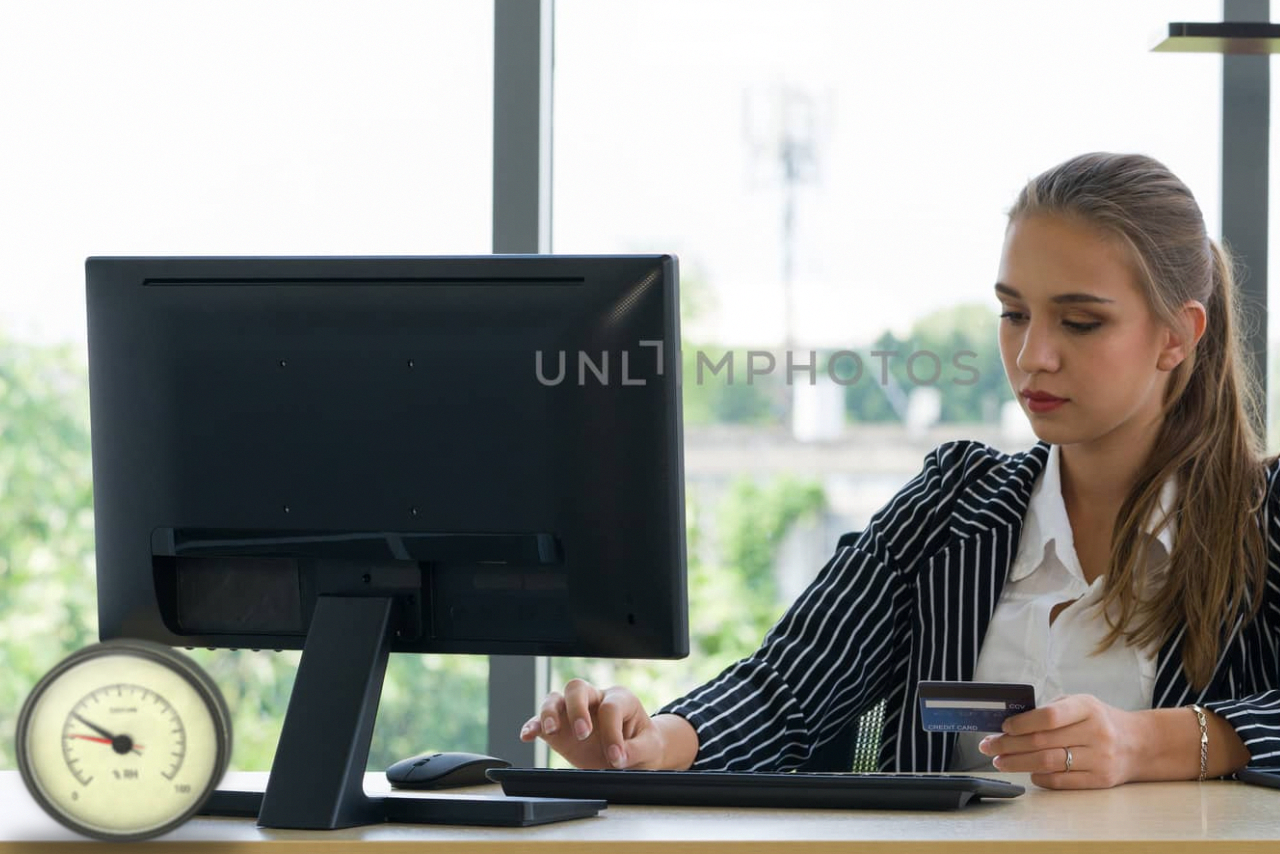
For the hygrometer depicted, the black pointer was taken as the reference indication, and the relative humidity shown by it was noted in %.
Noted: 30 %
